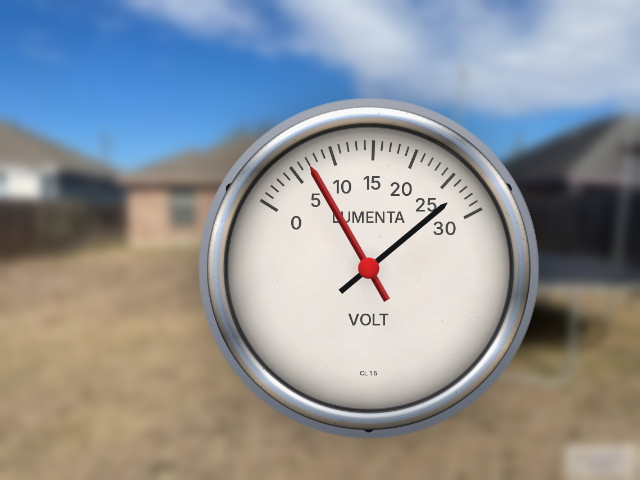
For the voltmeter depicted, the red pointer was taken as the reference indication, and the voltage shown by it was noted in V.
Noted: 7 V
